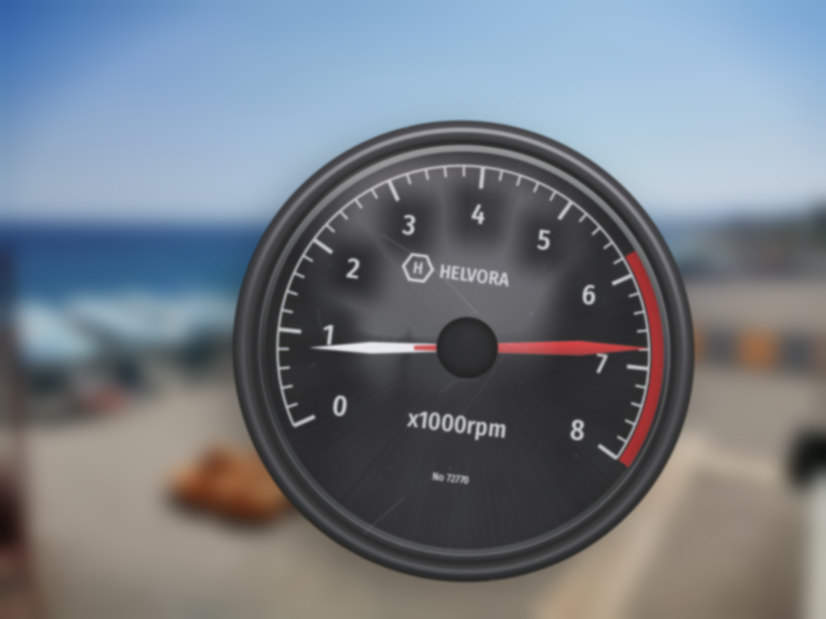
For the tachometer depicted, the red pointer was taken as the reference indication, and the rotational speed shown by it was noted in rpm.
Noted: 6800 rpm
